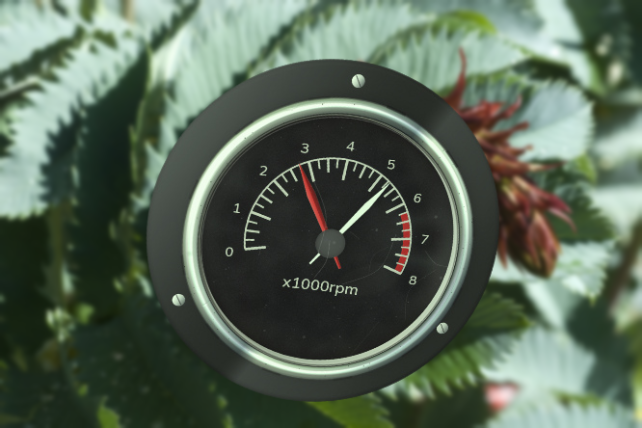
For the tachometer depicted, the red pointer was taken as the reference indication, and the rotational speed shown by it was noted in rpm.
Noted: 2750 rpm
